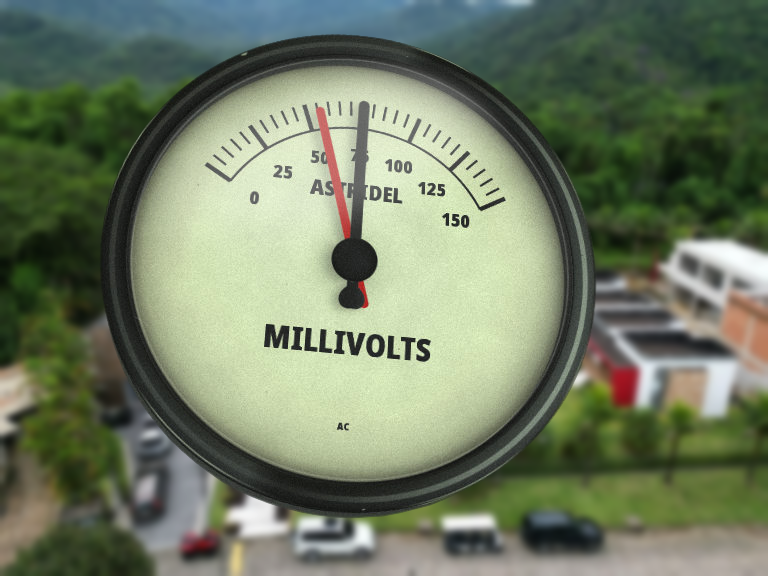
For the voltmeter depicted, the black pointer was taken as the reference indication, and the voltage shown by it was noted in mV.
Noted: 75 mV
